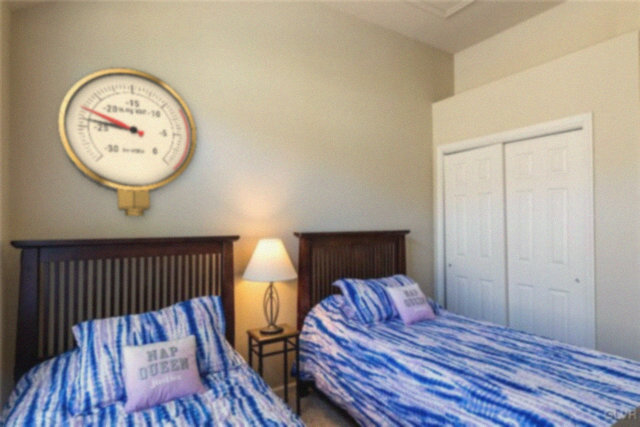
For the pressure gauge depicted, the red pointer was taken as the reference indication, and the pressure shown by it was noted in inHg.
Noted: -22.5 inHg
